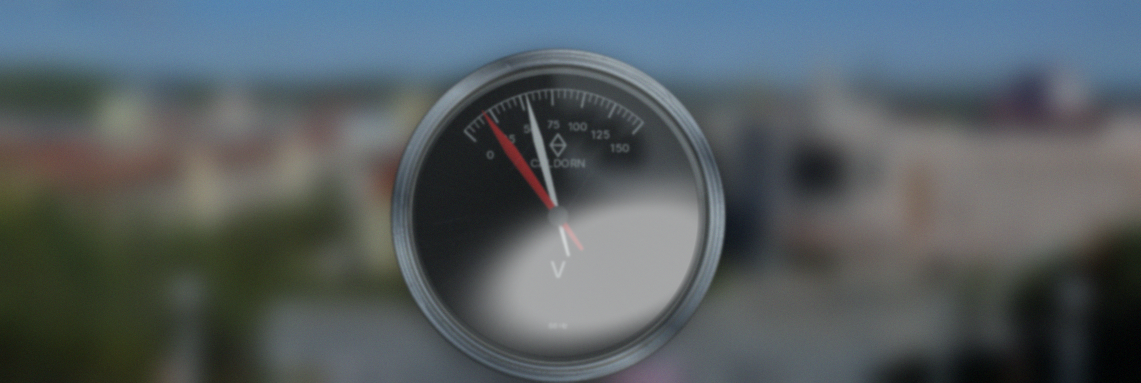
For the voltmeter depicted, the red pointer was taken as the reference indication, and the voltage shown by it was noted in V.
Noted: 20 V
